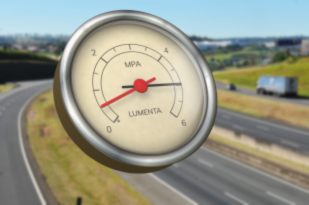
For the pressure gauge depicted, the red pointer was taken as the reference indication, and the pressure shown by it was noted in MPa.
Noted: 0.5 MPa
